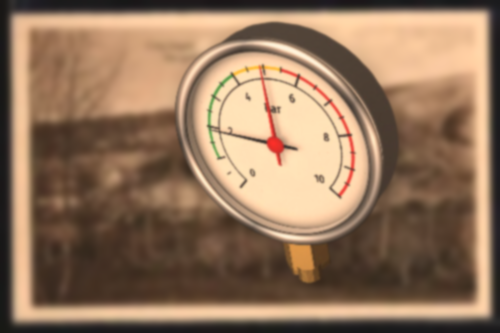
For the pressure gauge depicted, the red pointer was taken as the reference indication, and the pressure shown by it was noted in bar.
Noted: 5 bar
